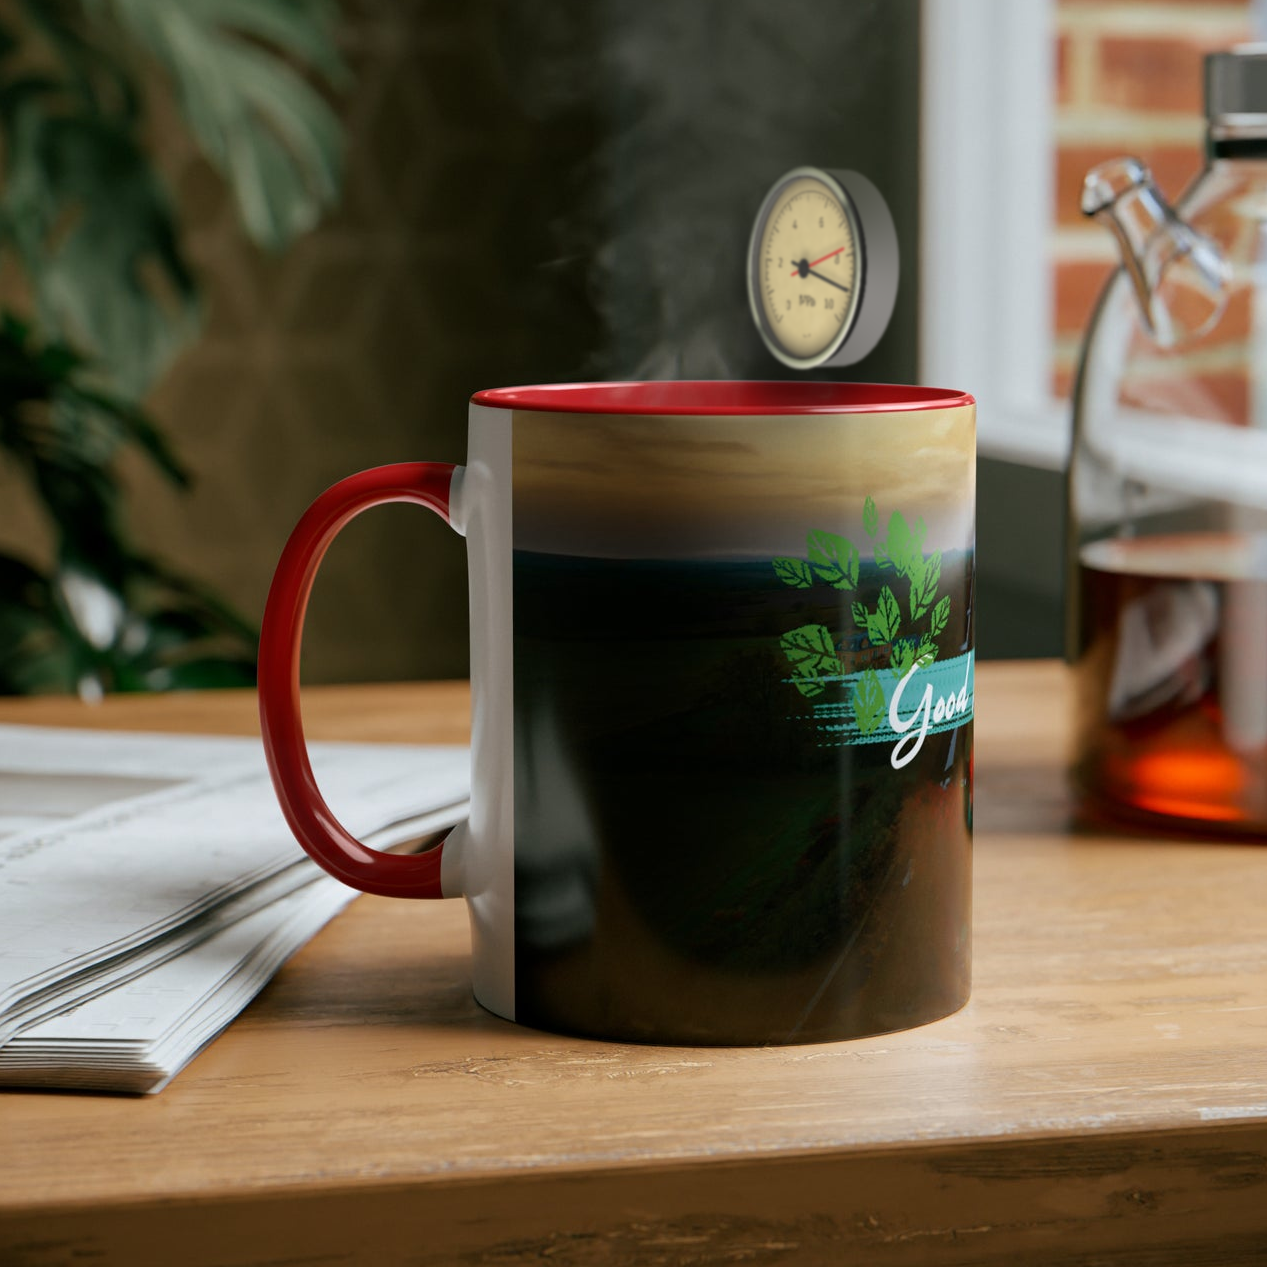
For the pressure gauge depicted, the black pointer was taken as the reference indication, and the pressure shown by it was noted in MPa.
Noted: 9 MPa
